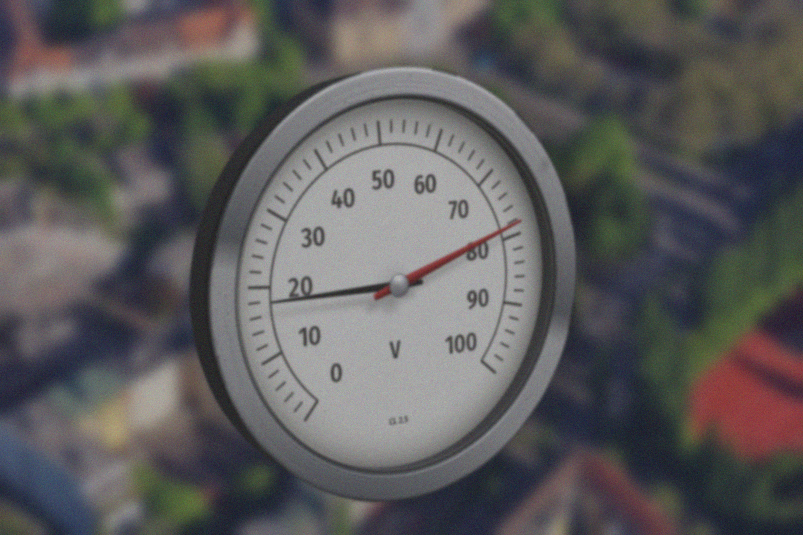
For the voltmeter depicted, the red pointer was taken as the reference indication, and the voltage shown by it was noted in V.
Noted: 78 V
